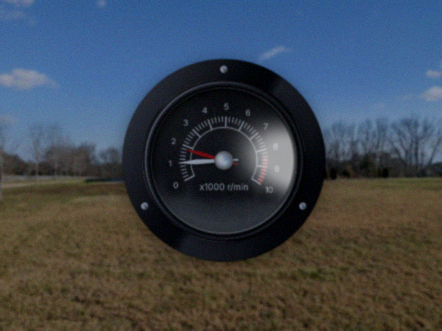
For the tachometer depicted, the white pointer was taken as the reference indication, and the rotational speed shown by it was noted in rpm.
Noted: 1000 rpm
